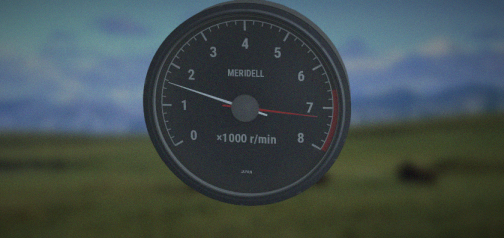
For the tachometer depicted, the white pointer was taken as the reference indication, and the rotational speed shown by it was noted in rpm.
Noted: 1600 rpm
